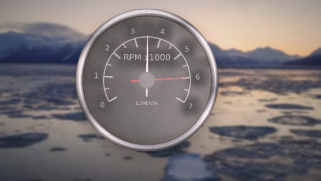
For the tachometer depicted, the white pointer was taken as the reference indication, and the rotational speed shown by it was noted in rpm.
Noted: 3500 rpm
